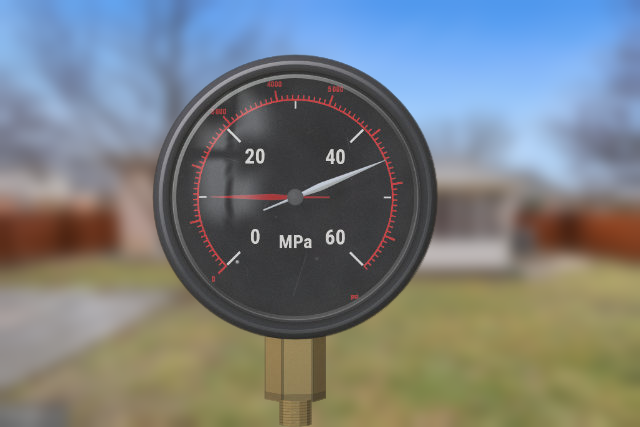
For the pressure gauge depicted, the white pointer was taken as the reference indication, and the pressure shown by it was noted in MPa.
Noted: 45 MPa
